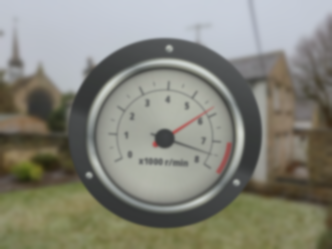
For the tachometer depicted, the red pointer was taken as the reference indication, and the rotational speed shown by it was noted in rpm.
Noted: 5750 rpm
